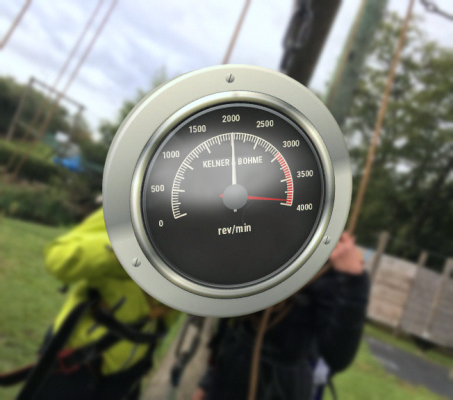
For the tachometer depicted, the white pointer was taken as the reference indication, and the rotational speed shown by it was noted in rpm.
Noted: 2000 rpm
